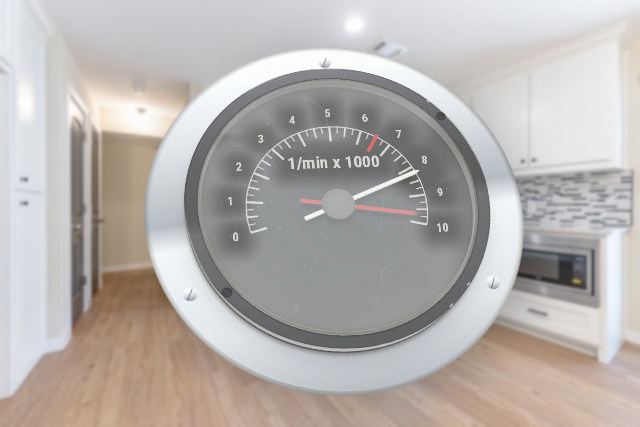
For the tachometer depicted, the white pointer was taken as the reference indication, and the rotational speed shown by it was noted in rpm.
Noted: 8250 rpm
